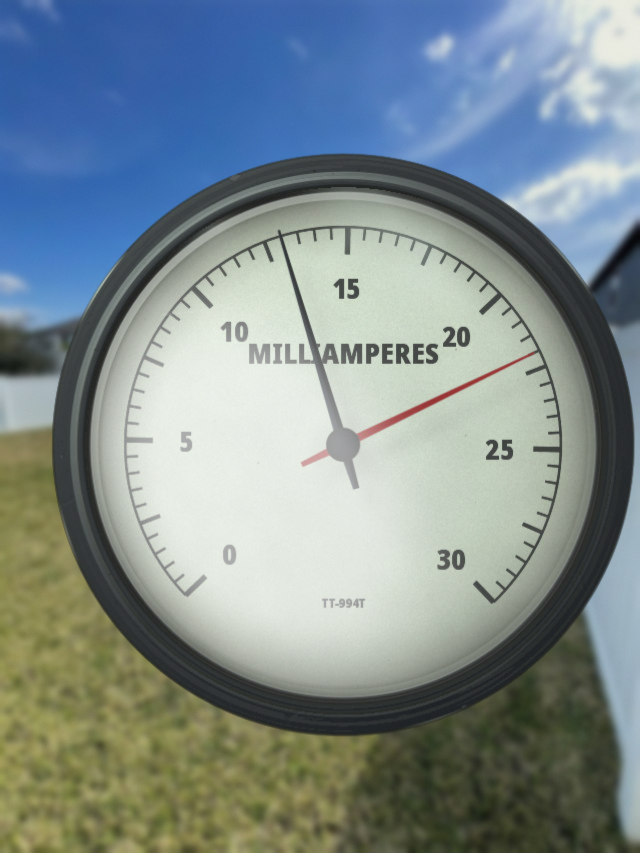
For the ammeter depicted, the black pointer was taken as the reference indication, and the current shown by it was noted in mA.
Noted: 13 mA
